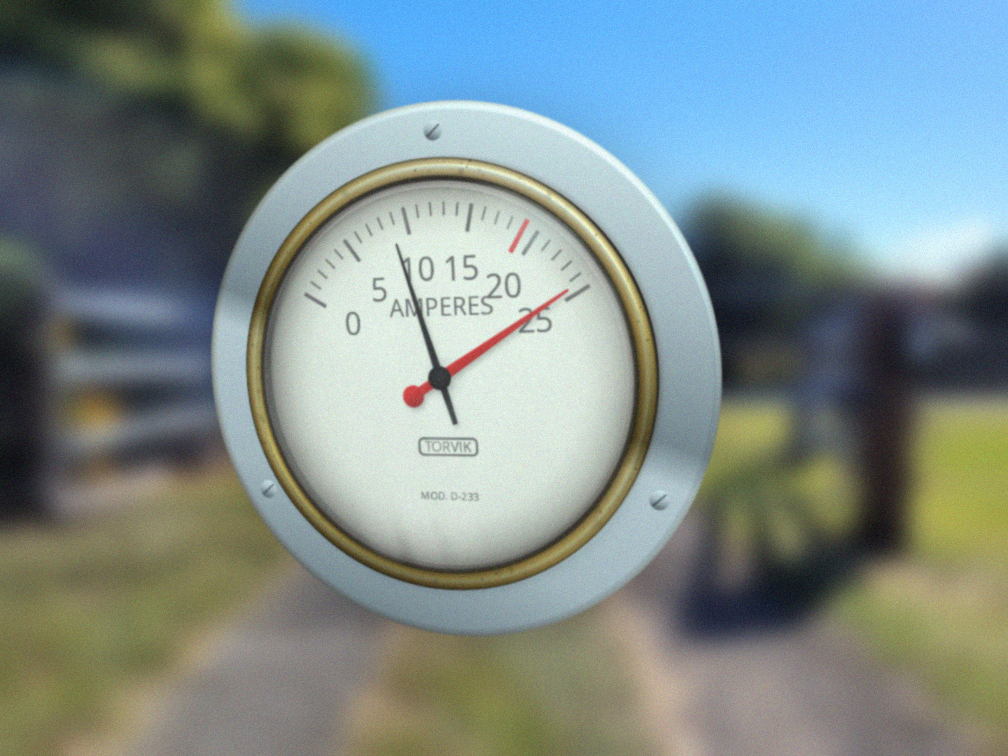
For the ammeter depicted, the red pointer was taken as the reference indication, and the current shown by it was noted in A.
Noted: 24.5 A
